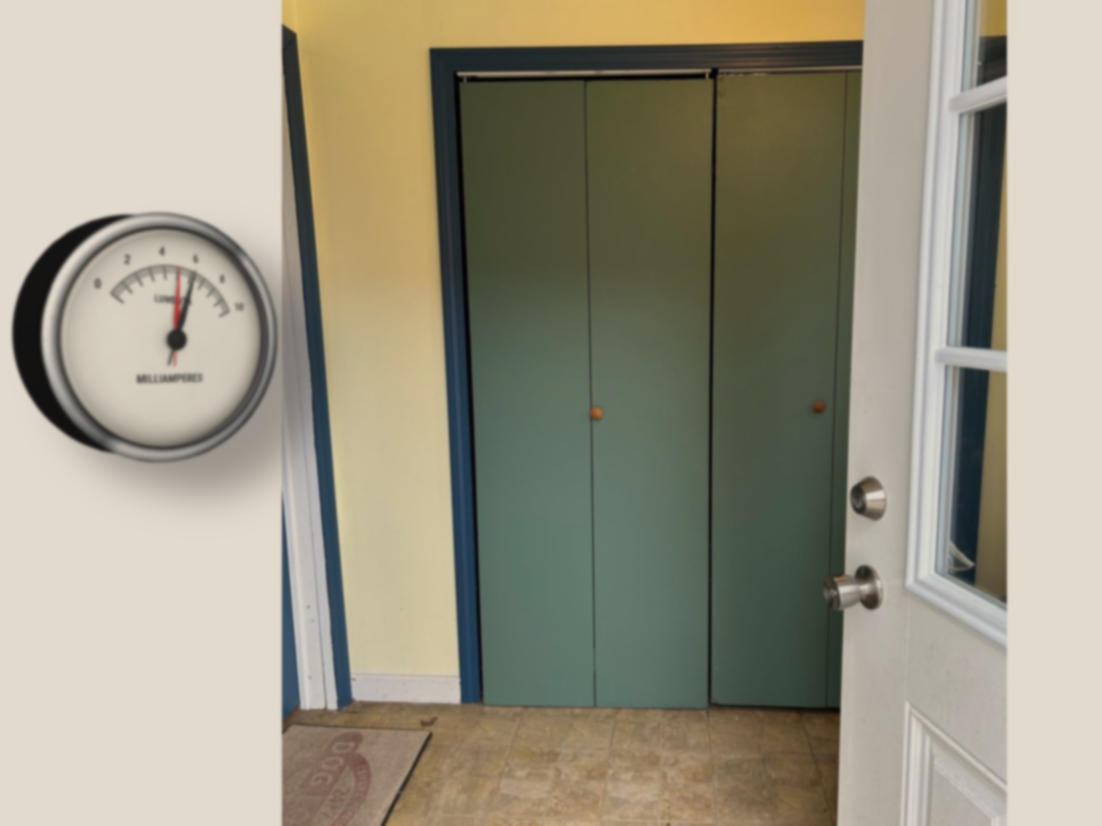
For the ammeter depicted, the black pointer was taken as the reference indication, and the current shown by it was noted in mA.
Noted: 6 mA
